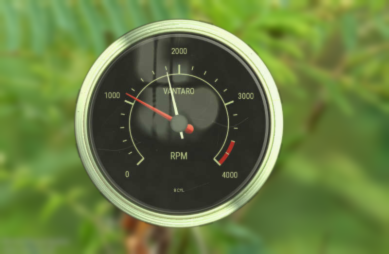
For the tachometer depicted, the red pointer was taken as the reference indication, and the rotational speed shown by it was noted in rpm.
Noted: 1100 rpm
